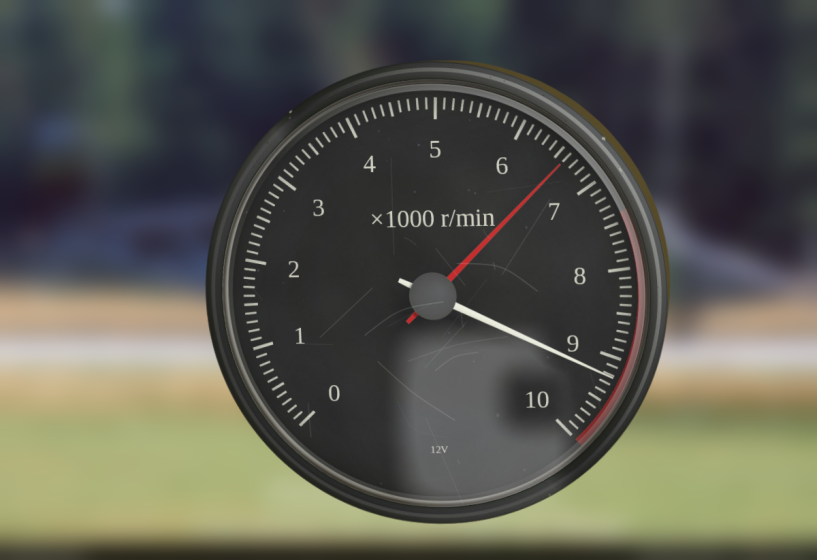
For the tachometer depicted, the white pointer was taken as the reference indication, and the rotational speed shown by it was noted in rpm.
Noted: 9200 rpm
